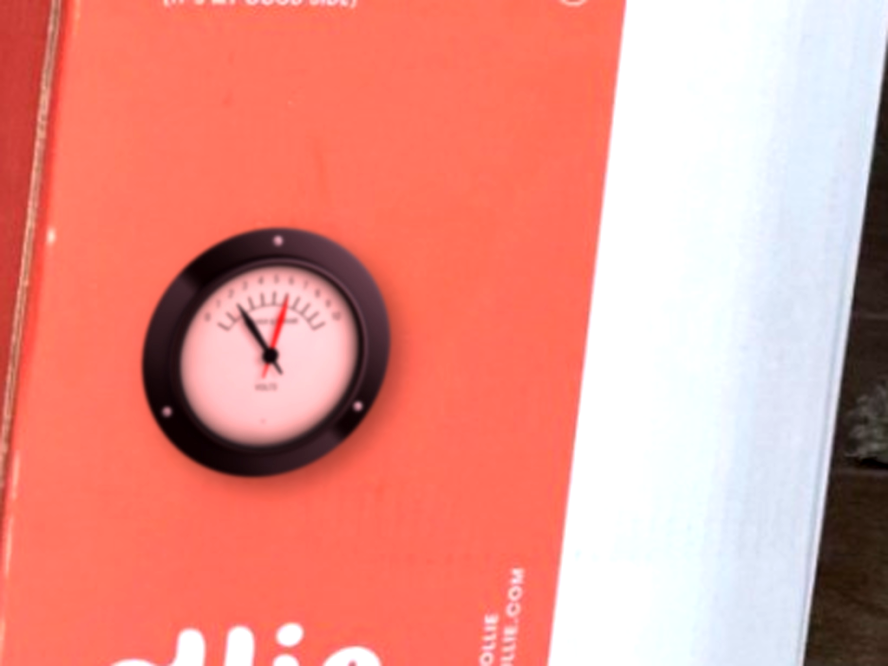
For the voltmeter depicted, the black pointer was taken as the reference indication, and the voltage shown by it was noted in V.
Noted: 2 V
